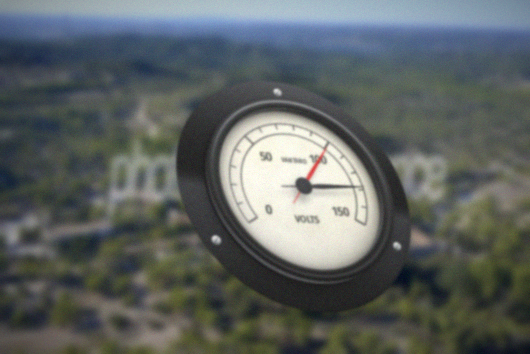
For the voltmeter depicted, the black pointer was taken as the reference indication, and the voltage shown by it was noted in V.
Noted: 130 V
